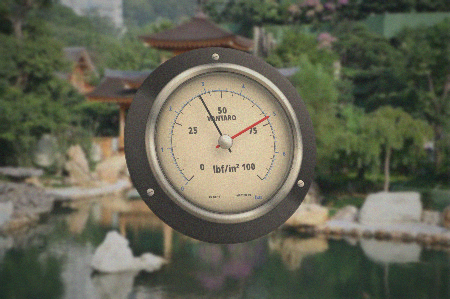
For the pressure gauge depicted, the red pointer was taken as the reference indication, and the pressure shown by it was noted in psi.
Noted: 72.5 psi
